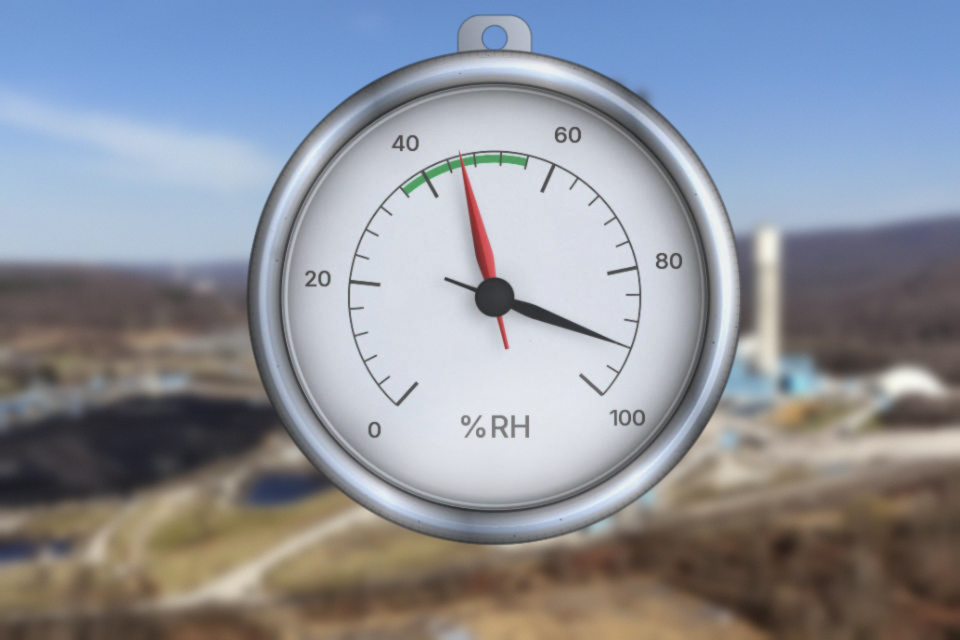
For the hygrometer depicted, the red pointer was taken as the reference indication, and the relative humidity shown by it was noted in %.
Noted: 46 %
